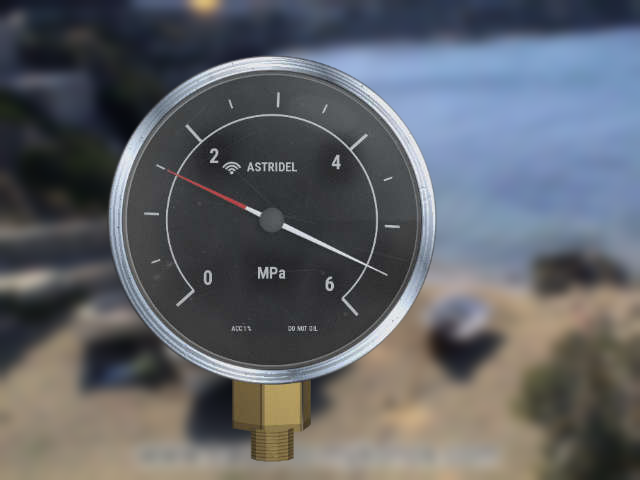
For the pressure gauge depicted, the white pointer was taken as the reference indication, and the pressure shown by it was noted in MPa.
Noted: 5.5 MPa
